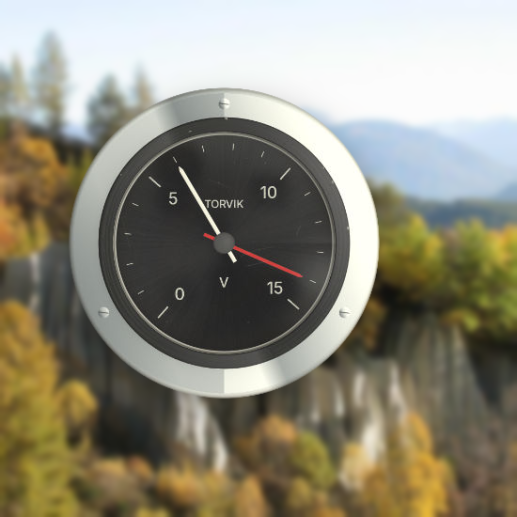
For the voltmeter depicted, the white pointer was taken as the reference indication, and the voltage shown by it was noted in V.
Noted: 6 V
